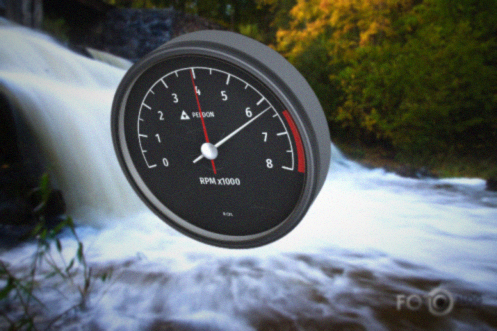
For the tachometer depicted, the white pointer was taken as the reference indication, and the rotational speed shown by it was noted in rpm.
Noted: 6250 rpm
